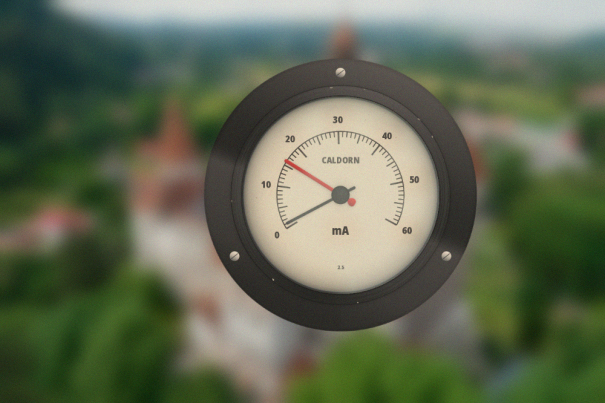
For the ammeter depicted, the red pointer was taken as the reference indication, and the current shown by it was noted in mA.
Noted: 16 mA
